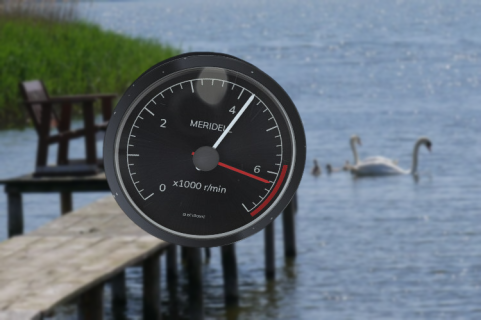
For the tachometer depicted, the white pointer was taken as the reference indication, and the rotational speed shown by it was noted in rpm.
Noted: 4200 rpm
